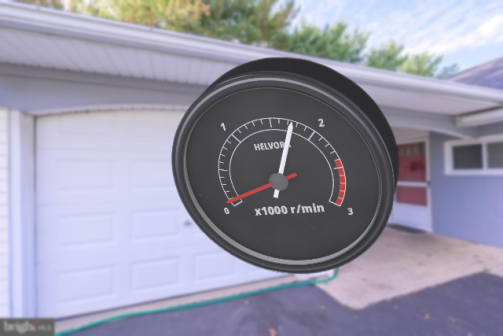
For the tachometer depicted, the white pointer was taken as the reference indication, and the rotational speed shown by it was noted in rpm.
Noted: 1750 rpm
